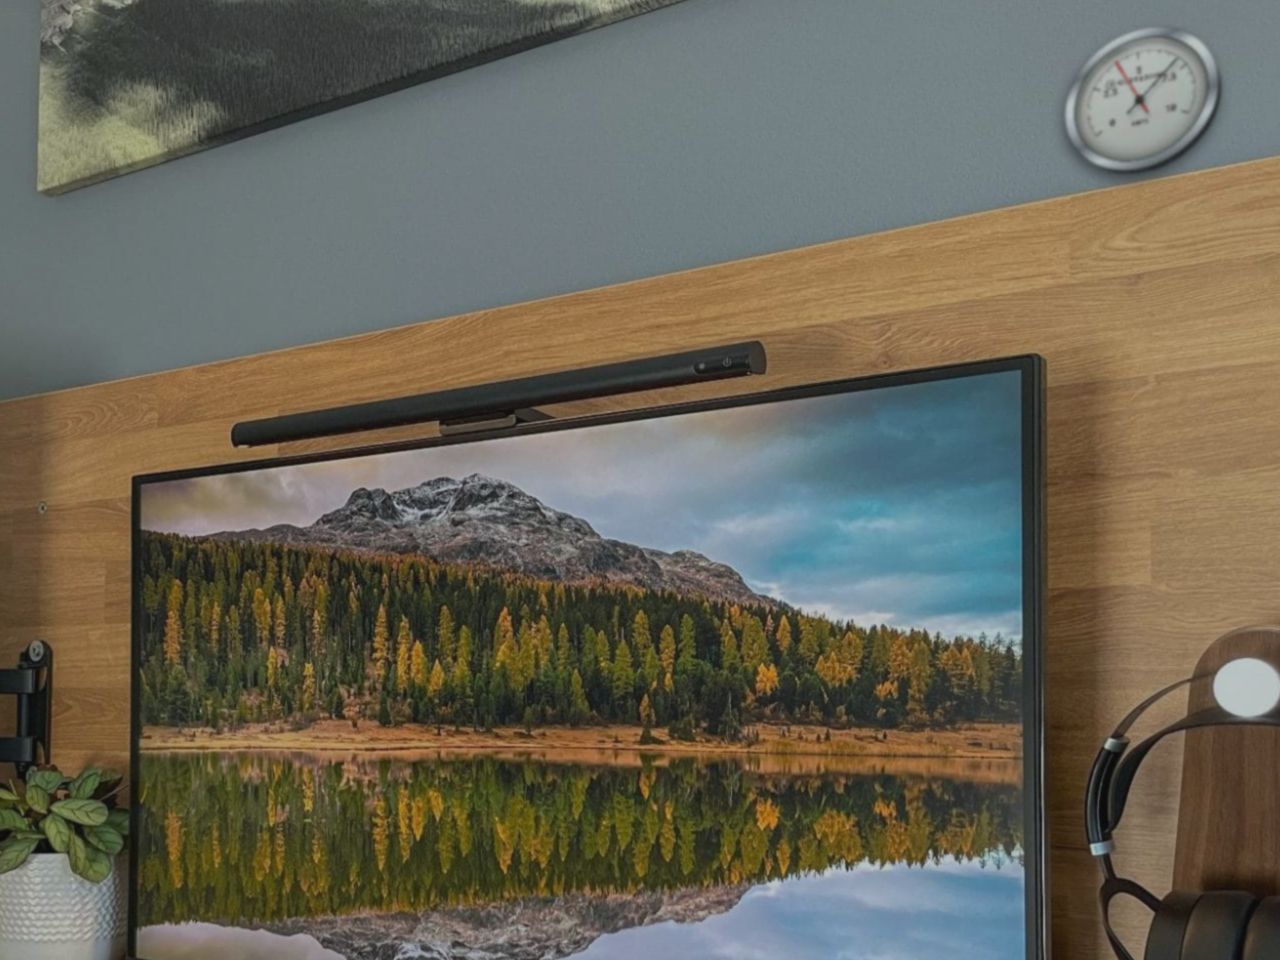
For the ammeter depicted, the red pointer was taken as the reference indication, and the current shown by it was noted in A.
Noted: 4 A
